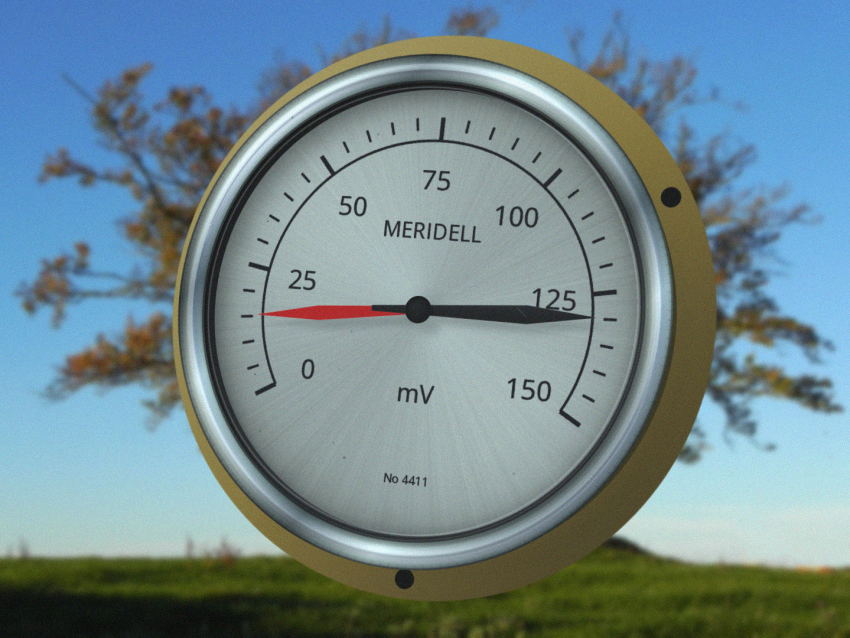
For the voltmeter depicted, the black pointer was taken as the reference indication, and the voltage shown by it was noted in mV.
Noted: 130 mV
